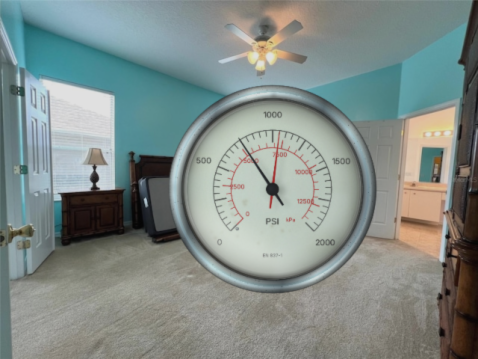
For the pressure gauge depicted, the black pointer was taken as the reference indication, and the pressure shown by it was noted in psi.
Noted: 750 psi
